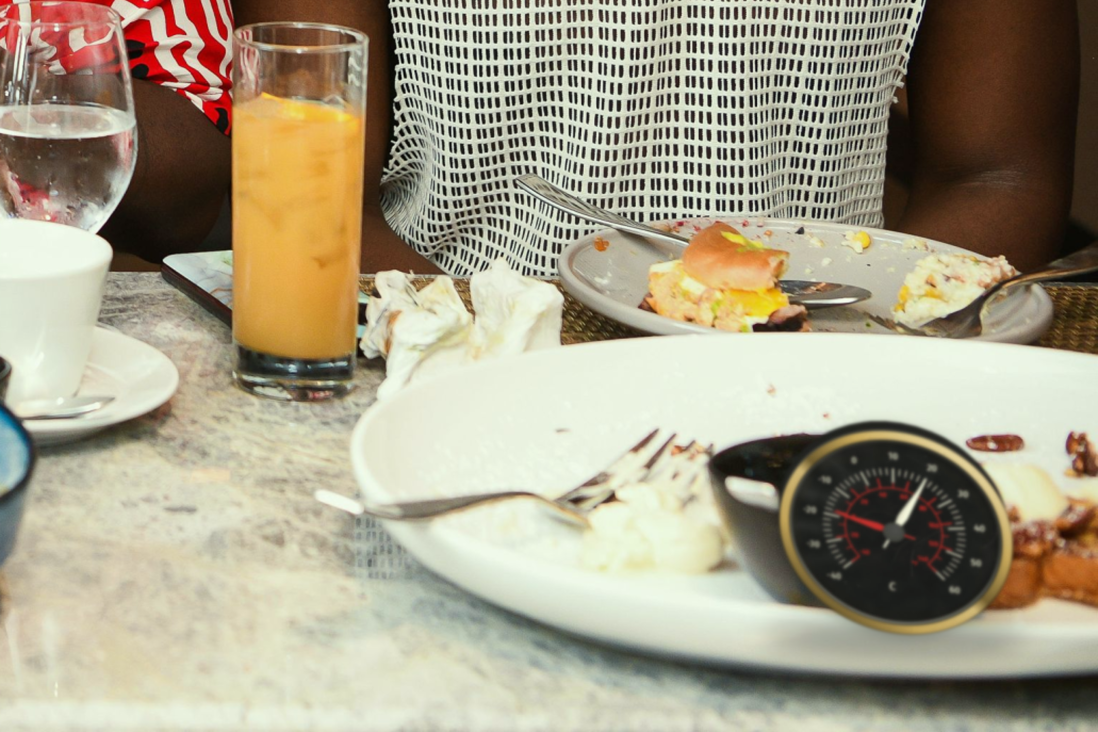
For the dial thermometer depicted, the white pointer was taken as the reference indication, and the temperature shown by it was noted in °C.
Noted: 20 °C
